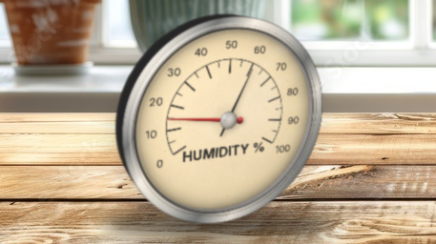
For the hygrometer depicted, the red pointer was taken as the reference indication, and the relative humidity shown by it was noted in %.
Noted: 15 %
